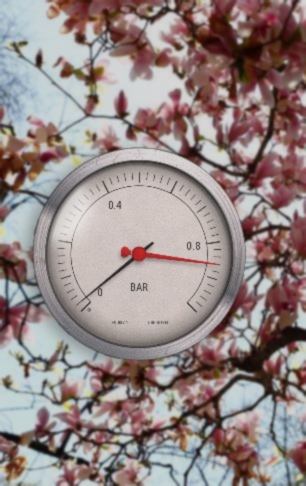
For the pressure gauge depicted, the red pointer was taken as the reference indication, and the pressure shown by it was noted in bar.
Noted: 0.86 bar
